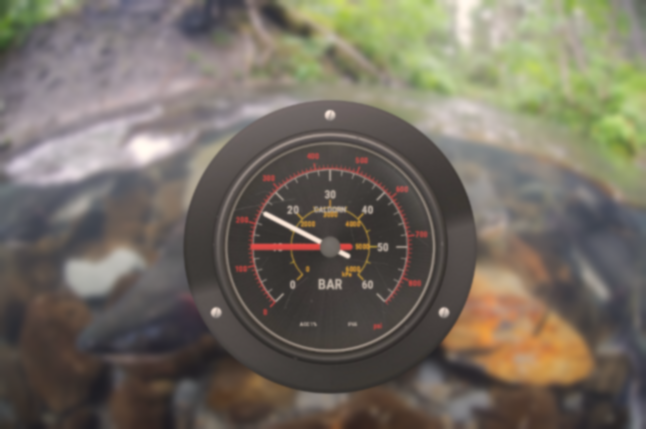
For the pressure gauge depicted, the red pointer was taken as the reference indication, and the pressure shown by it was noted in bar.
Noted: 10 bar
